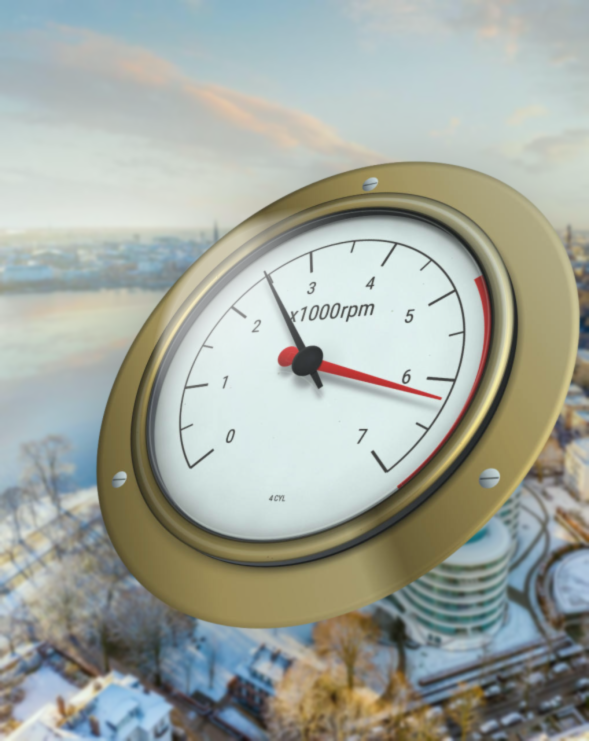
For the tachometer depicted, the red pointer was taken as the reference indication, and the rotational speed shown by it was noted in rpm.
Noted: 6250 rpm
